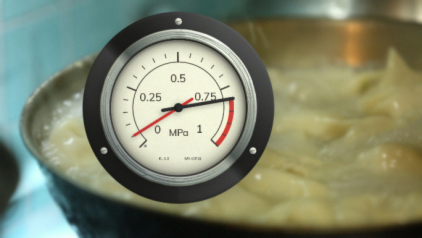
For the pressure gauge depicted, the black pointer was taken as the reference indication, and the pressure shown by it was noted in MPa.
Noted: 0.8 MPa
